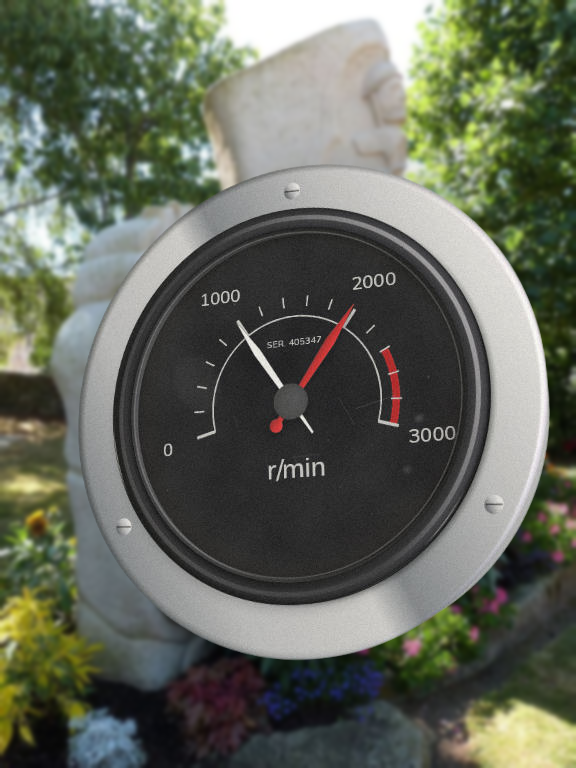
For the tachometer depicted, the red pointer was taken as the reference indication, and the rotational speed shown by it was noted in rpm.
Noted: 2000 rpm
